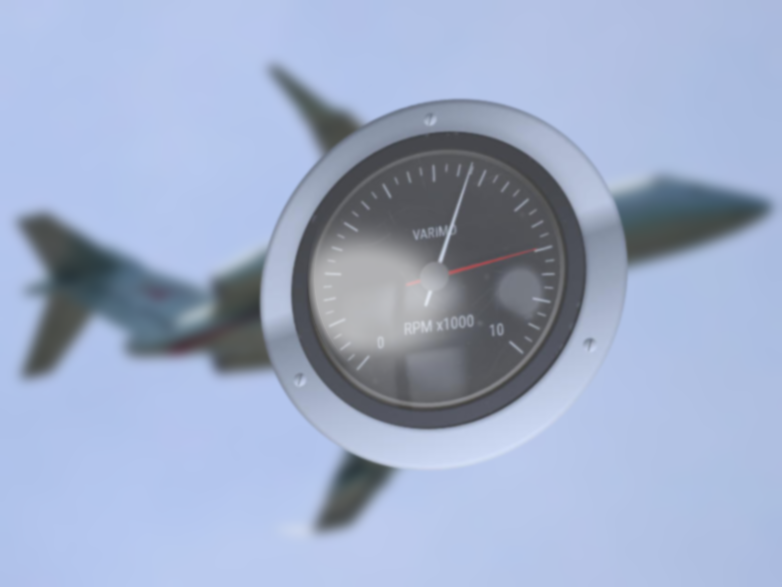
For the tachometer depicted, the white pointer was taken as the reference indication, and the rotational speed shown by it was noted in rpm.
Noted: 5750 rpm
